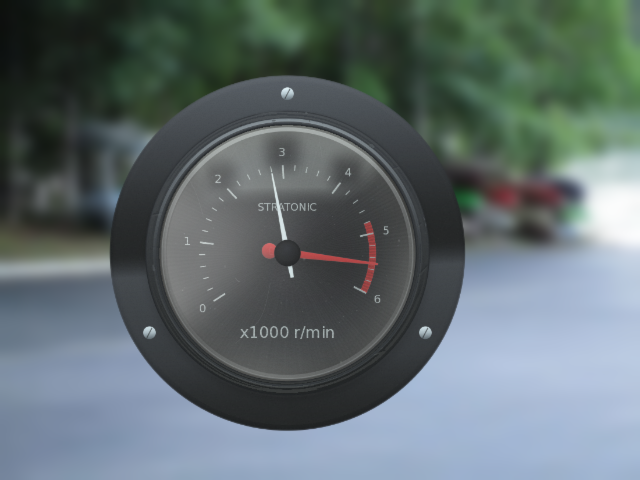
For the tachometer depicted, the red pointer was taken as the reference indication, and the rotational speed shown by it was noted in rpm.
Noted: 5500 rpm
